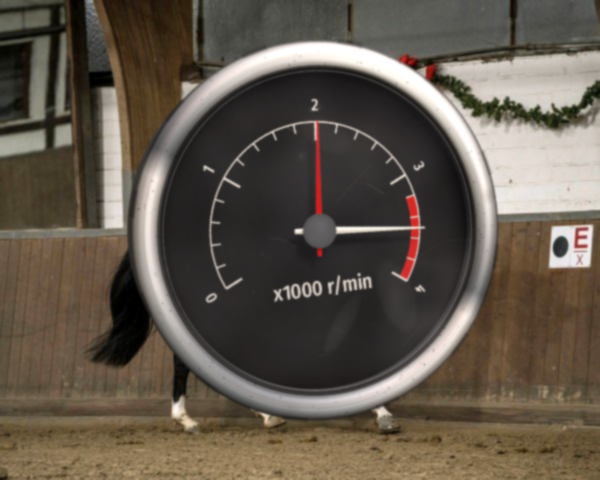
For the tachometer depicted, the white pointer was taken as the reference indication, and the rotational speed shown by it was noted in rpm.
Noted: 3500 rpm
